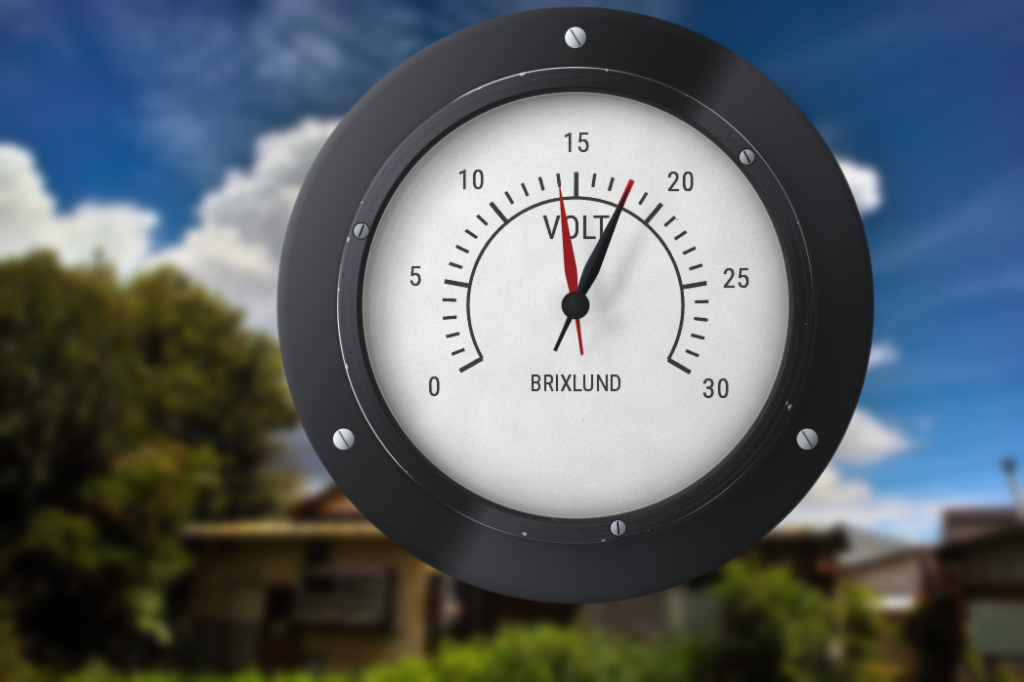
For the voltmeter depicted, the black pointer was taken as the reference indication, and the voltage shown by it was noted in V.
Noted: 18 V
